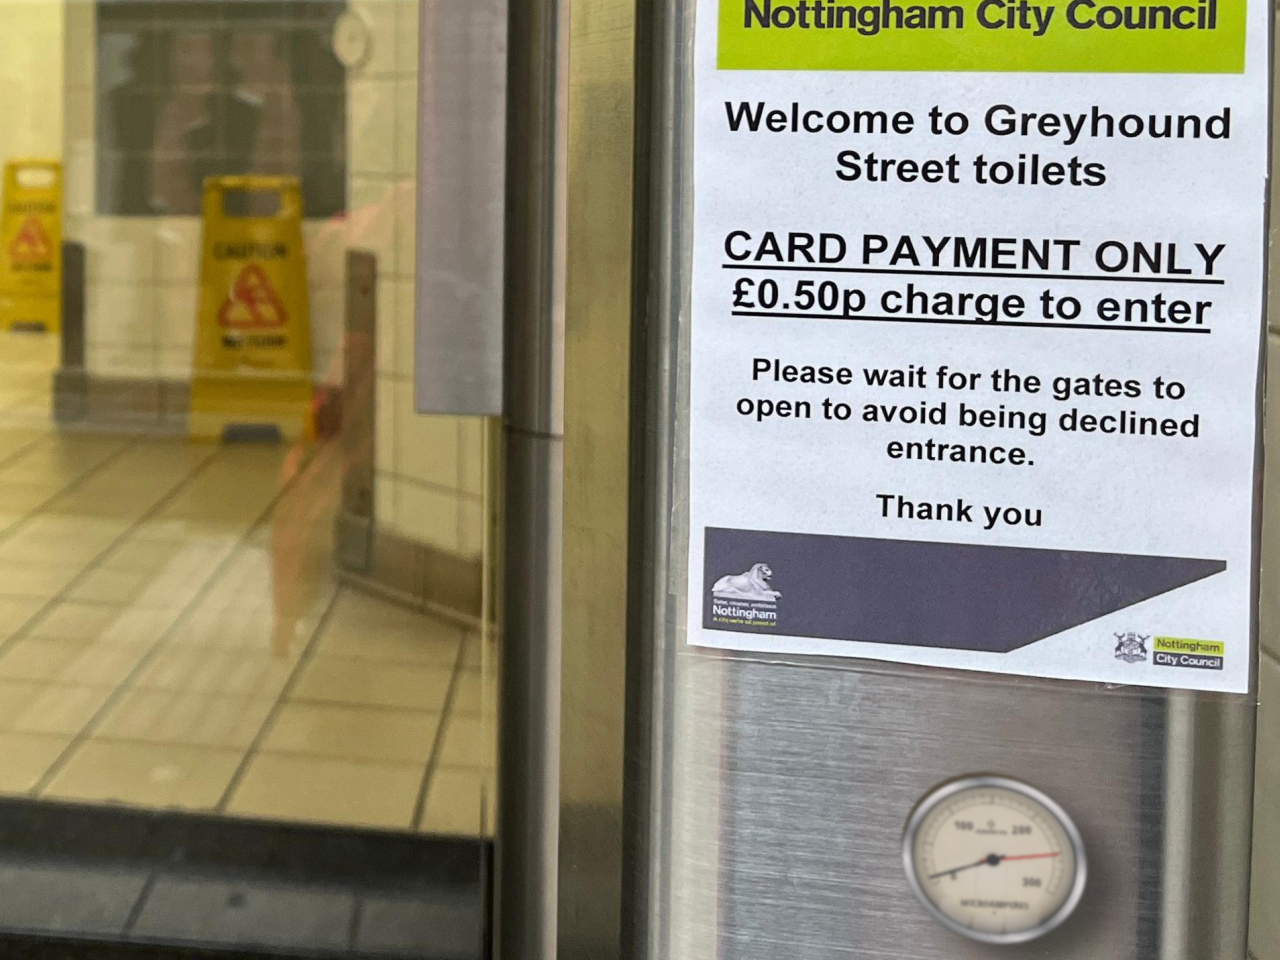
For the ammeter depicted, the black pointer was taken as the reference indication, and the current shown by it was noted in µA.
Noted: 10 µA
